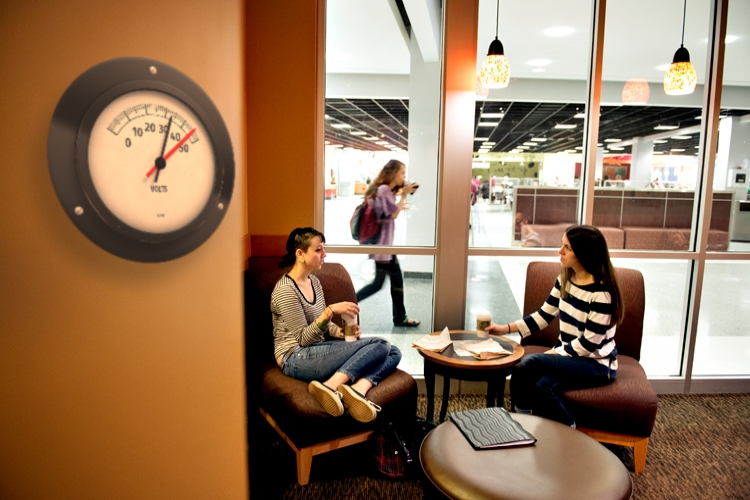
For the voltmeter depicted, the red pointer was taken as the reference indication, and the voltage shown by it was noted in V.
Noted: 45 V
